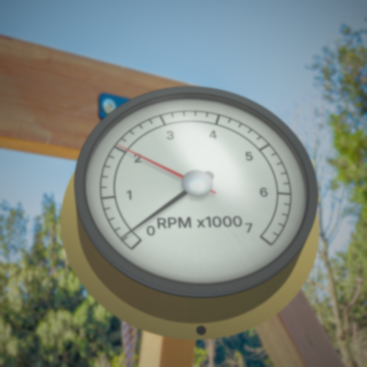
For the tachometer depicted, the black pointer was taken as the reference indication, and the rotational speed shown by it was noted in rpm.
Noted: 200 rpm
